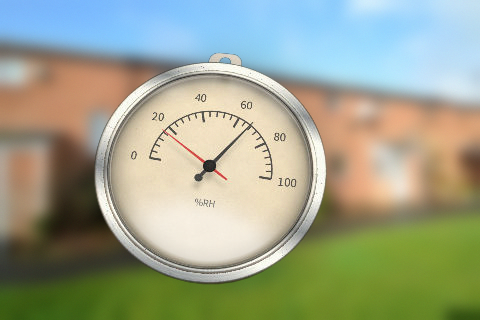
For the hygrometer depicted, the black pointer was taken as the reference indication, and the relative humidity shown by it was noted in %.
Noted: 68 %
